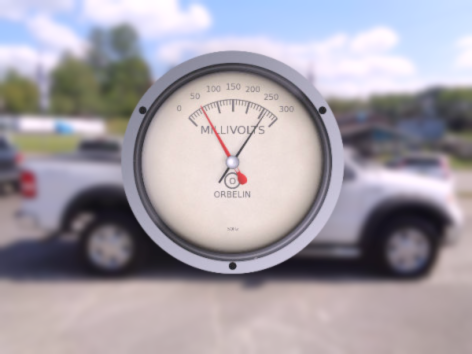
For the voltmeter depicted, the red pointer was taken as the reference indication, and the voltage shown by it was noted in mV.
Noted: 50 mV
